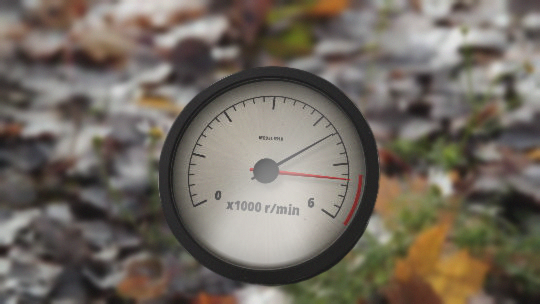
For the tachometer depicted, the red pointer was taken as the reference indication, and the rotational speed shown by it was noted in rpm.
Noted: 5300 rpm
